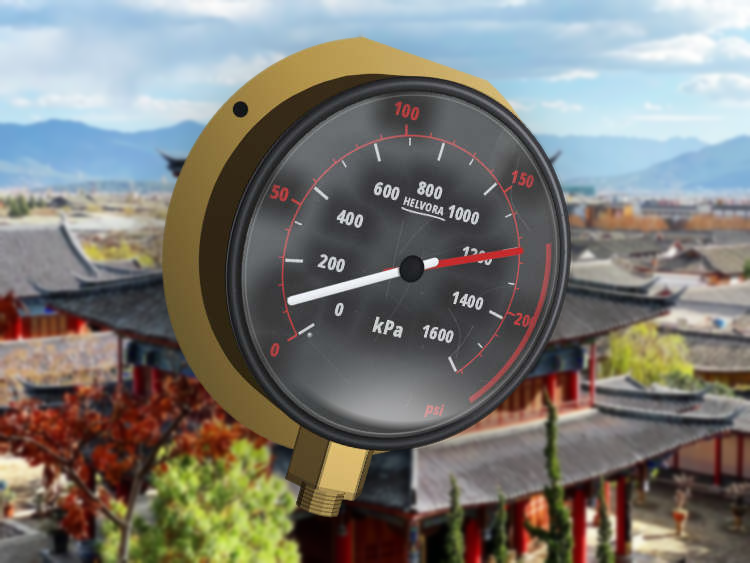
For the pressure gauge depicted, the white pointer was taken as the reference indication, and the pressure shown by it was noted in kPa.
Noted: 100 kPa
